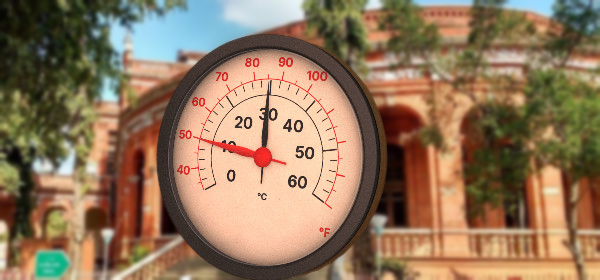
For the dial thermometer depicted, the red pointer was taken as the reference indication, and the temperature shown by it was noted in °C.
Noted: 10 °C
